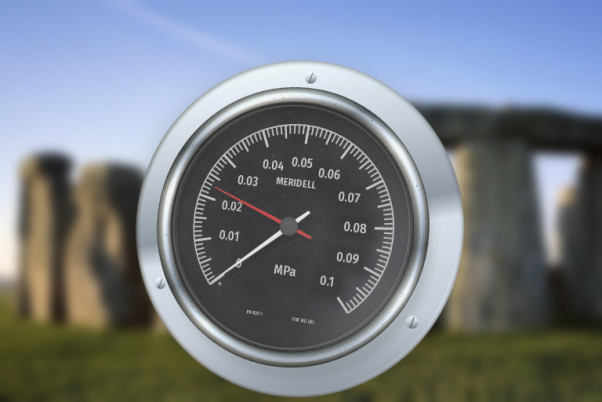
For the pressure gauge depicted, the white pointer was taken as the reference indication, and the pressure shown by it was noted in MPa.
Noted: 0 MPa
